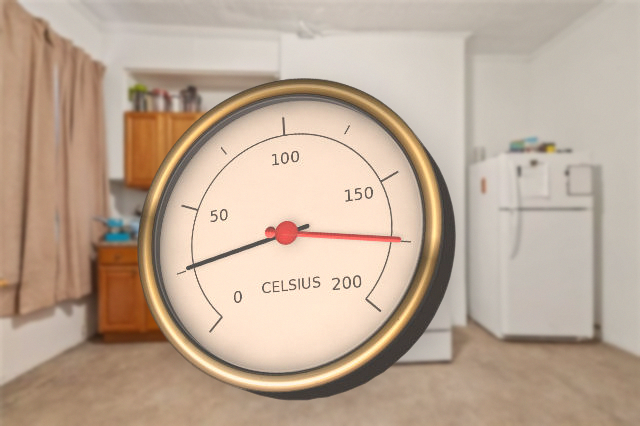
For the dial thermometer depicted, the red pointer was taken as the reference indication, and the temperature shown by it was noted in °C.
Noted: 175 °C
